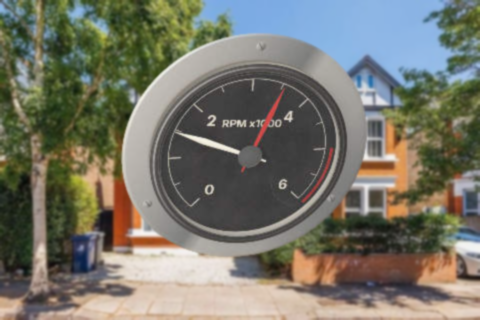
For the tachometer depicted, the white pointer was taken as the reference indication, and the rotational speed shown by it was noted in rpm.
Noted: 1500 rpm
